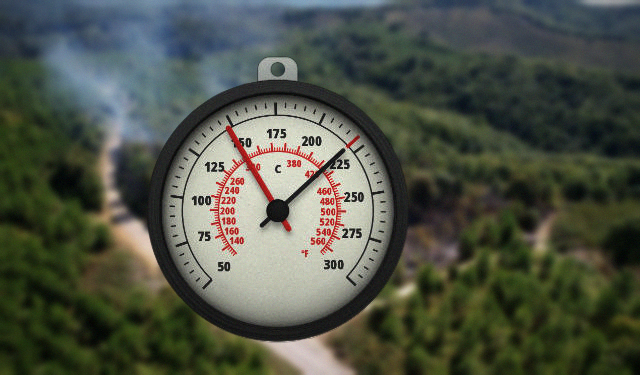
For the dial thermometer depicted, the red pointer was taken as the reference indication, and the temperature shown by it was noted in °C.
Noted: 147.5 °C
